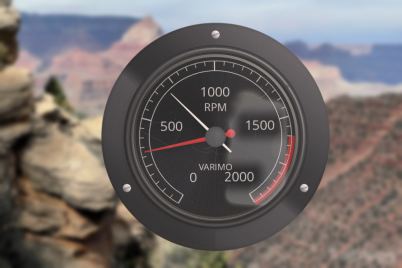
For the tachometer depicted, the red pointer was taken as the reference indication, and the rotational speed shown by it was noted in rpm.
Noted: 325 rpm
